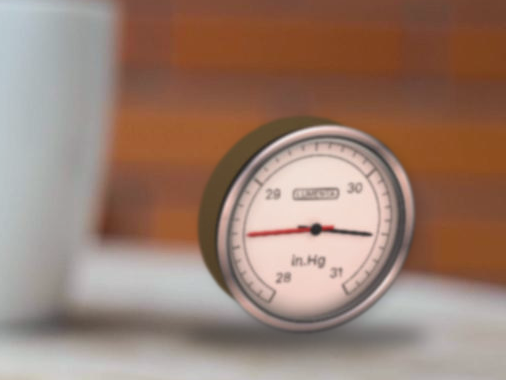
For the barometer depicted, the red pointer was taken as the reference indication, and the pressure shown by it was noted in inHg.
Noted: 28.6 inHg
